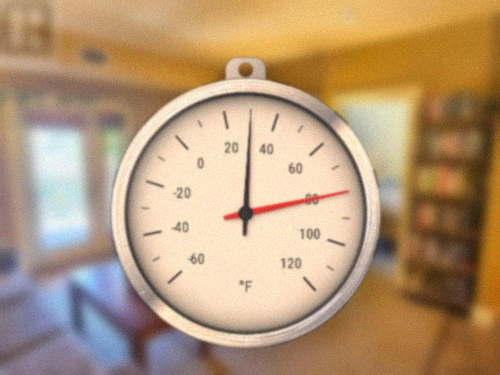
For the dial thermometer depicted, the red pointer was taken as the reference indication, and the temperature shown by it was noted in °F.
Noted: 80 °F
